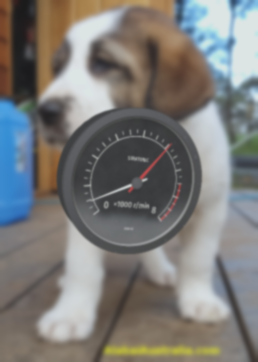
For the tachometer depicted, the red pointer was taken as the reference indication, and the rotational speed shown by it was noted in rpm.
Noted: 5000 rpm
